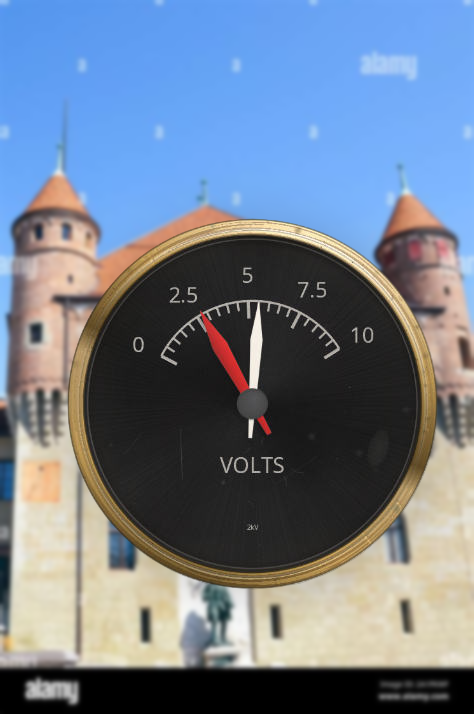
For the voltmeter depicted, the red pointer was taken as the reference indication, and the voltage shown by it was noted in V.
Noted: 2.75 V
